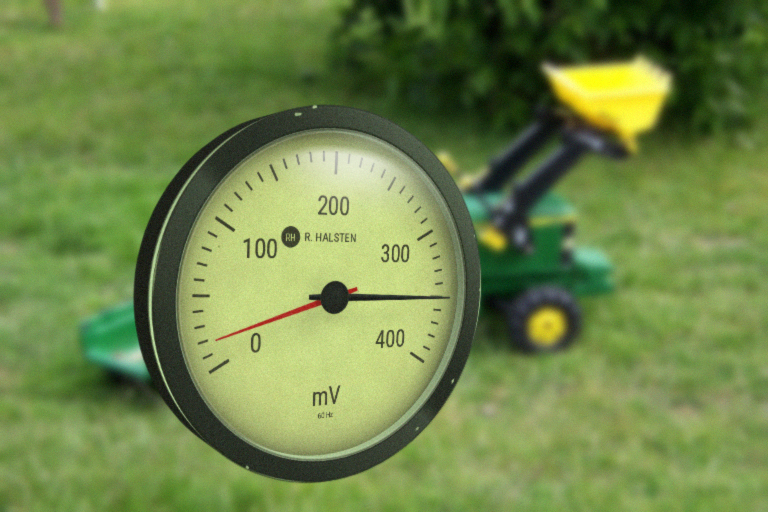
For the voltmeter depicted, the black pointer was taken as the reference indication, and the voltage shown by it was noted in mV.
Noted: 350 mV
